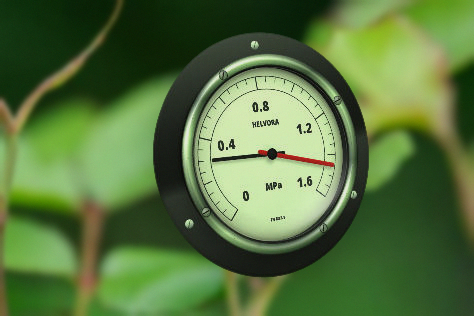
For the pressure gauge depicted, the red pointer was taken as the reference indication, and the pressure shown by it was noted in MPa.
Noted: 1.45 MPa
